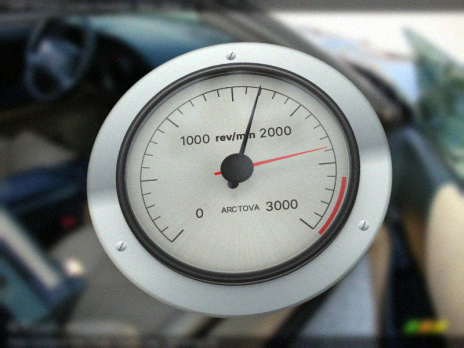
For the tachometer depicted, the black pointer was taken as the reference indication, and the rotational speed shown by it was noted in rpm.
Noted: 1700 rpm
